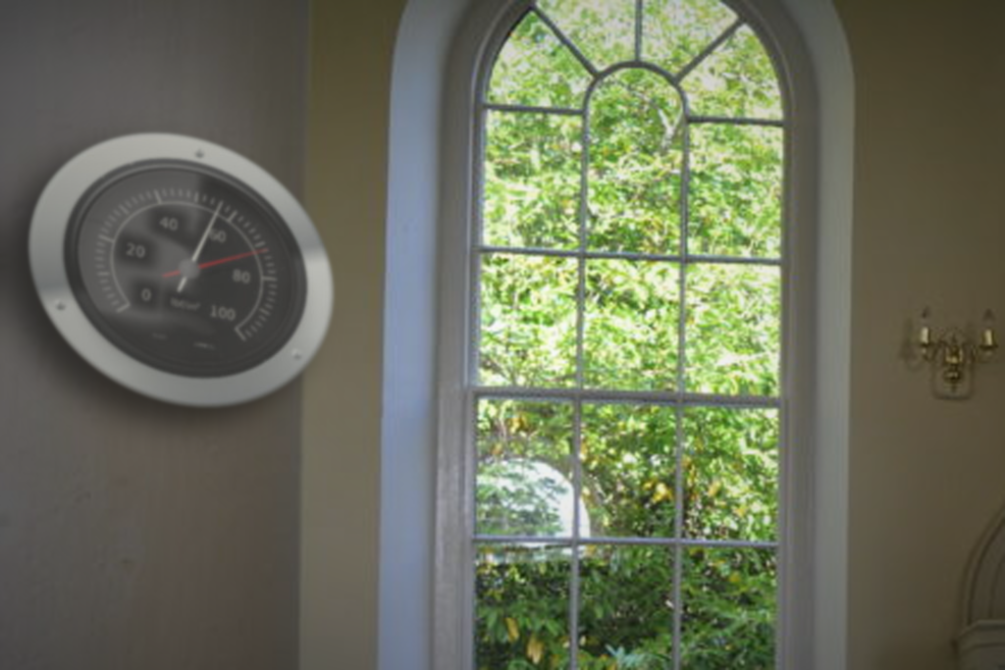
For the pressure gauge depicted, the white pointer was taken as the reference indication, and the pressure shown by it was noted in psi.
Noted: 56 psi
